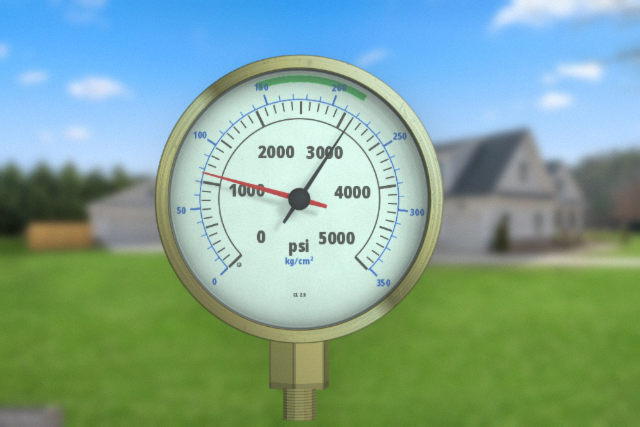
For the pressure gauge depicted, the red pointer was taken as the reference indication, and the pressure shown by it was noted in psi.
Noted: 1100 psi
